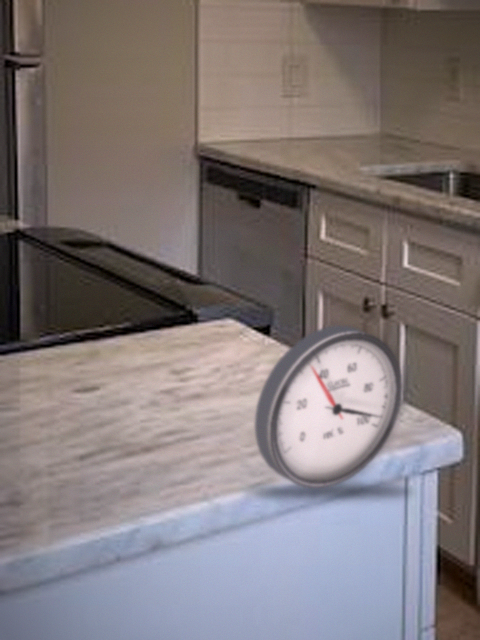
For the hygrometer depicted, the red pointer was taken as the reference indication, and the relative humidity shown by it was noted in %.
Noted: 36 %
